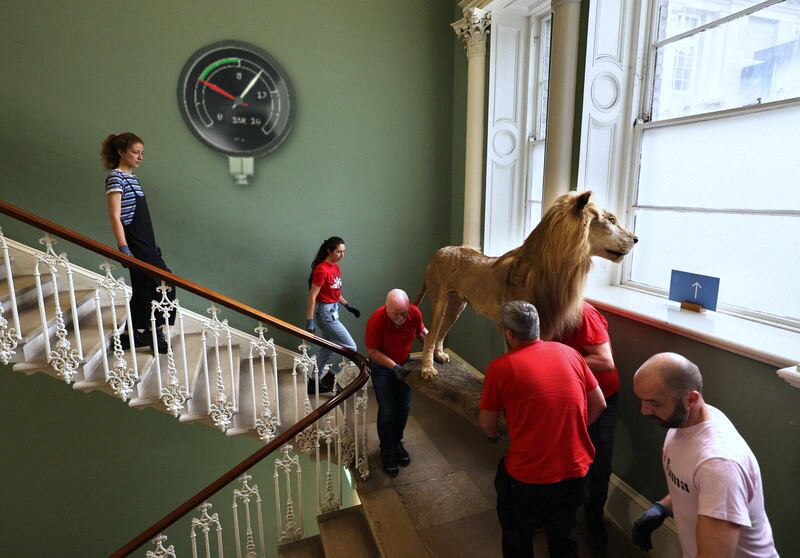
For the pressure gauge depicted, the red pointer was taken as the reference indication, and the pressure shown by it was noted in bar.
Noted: 4 bar
